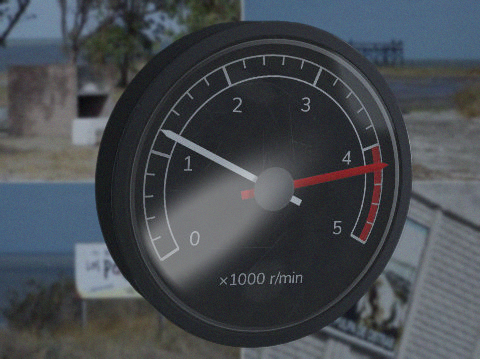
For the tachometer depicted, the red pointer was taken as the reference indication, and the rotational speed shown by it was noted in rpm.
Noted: 4200 rpm
